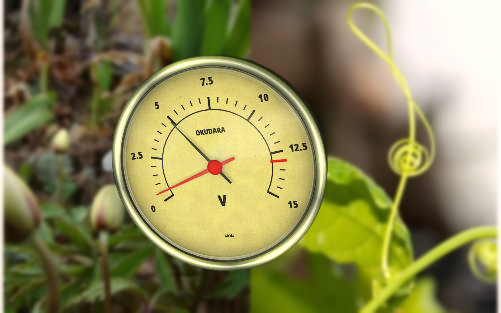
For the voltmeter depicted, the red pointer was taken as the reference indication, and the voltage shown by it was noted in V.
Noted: 0.5 V
